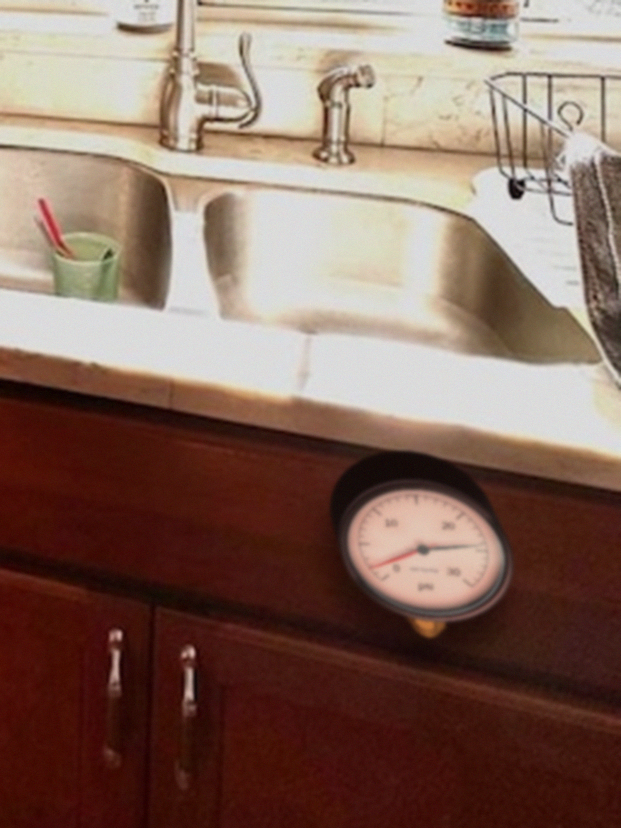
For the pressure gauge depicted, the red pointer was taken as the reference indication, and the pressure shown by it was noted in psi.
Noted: 2 psi
